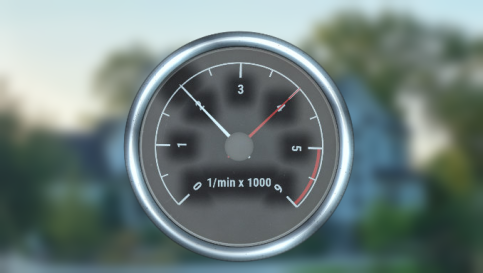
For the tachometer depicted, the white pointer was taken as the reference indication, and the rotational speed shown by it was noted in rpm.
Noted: 2000 rpm
